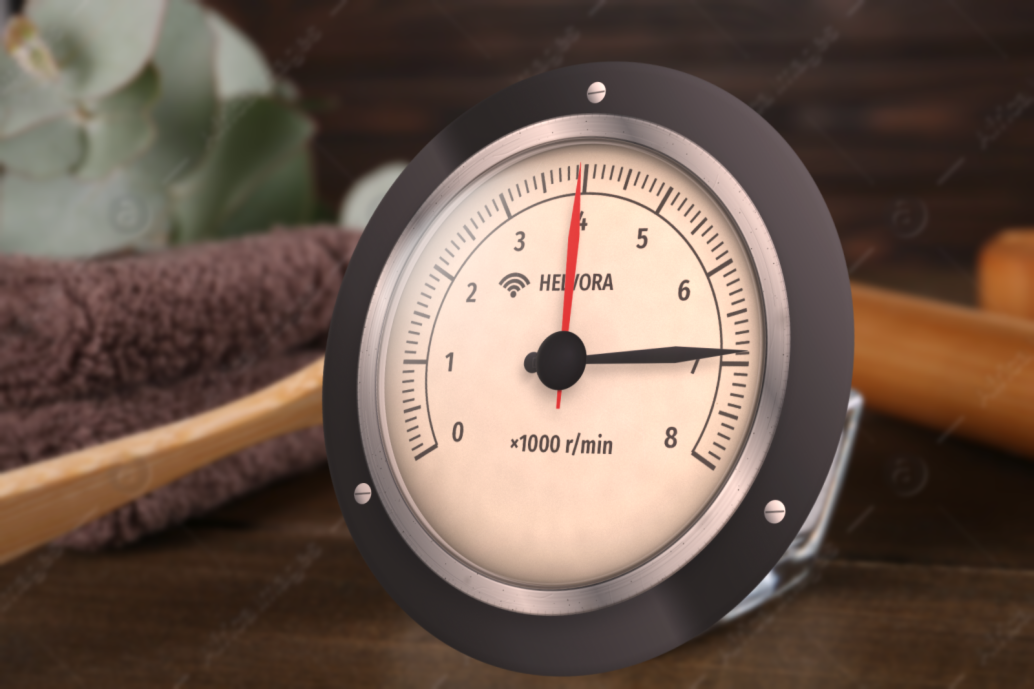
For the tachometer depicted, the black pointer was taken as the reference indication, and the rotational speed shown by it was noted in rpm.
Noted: 6900 rpm
